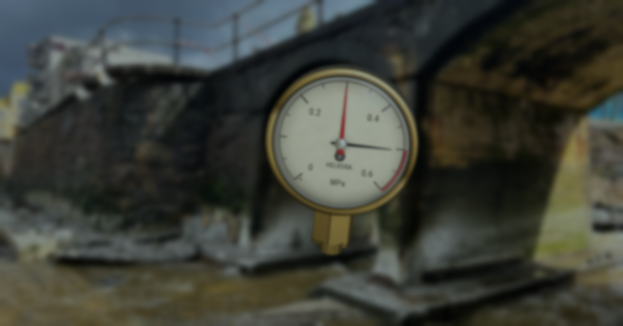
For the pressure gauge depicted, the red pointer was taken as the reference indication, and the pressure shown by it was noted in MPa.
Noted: 0.3 MPa
